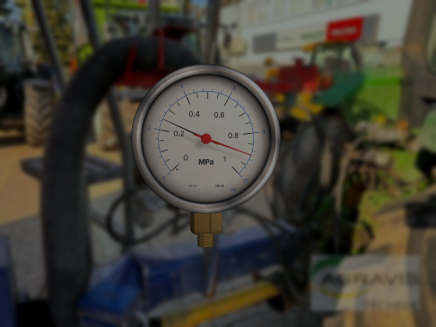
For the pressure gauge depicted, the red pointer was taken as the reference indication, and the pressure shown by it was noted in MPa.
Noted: 0.9 MPa
